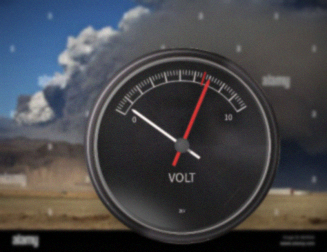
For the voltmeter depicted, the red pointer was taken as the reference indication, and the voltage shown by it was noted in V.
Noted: 7 V
